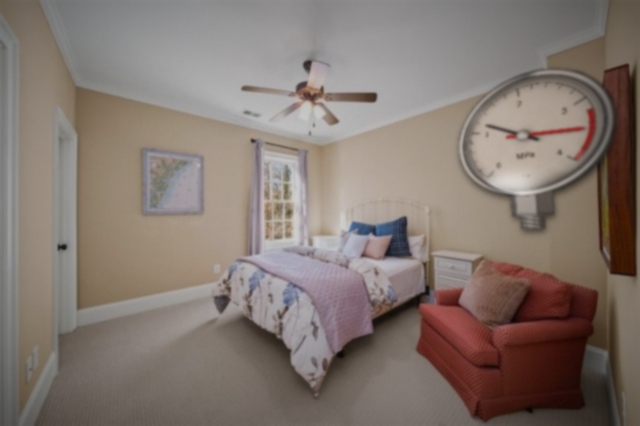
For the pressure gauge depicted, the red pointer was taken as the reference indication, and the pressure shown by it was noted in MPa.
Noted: 3.5 MPa
